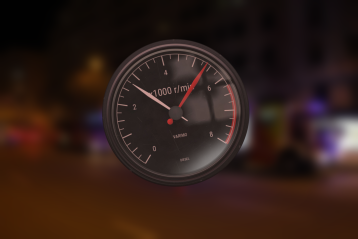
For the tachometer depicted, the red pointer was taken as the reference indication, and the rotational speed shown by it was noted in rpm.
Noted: 5375 rpm
